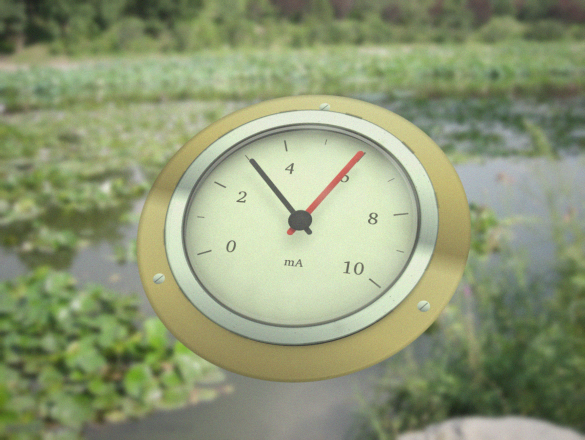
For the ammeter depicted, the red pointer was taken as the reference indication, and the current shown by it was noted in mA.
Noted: 6 mA
